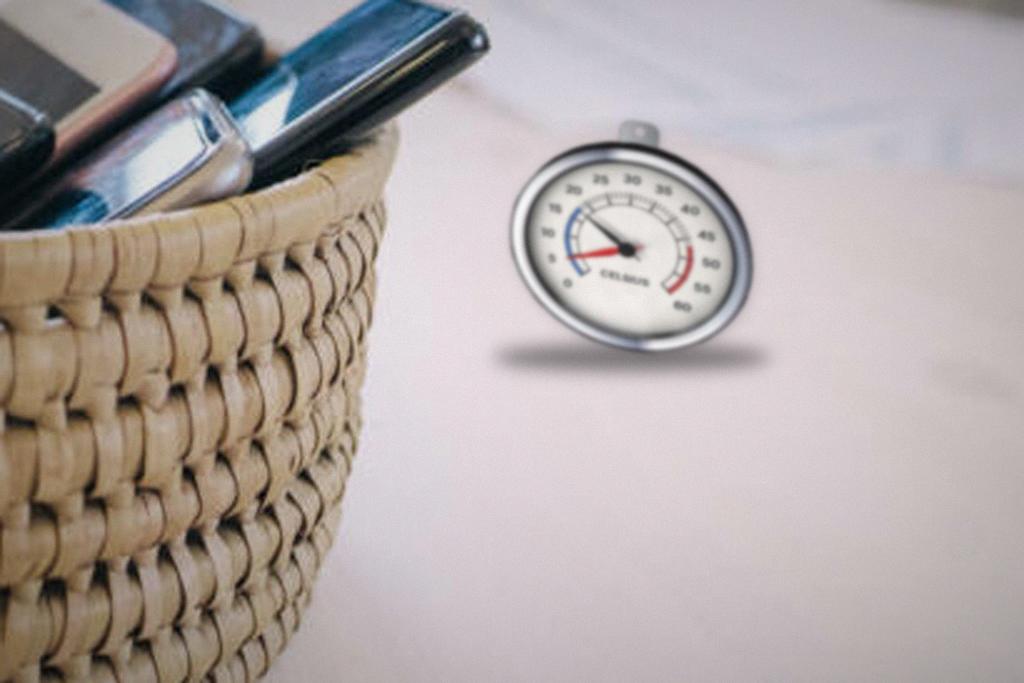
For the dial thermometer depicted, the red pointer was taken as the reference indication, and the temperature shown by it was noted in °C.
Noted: 5 °C
